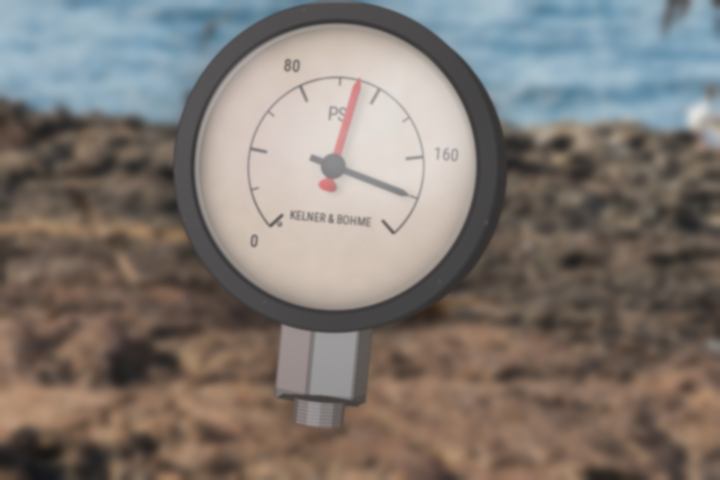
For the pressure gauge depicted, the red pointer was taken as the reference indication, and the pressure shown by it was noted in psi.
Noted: 110 psi
